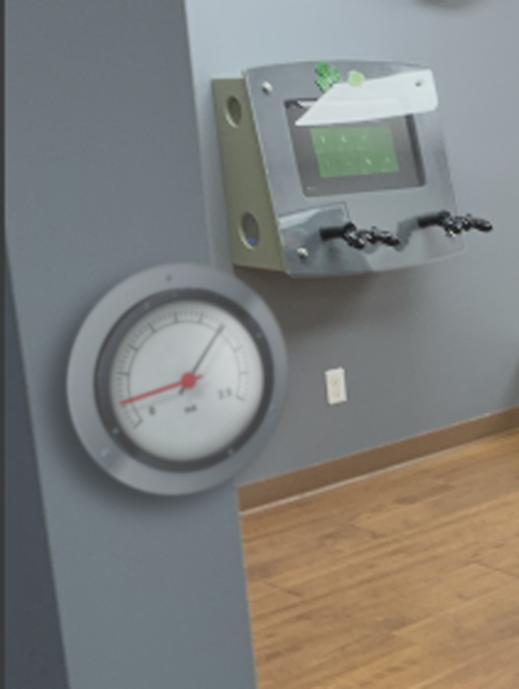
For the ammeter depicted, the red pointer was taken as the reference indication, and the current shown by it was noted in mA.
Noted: 0.25 mA
